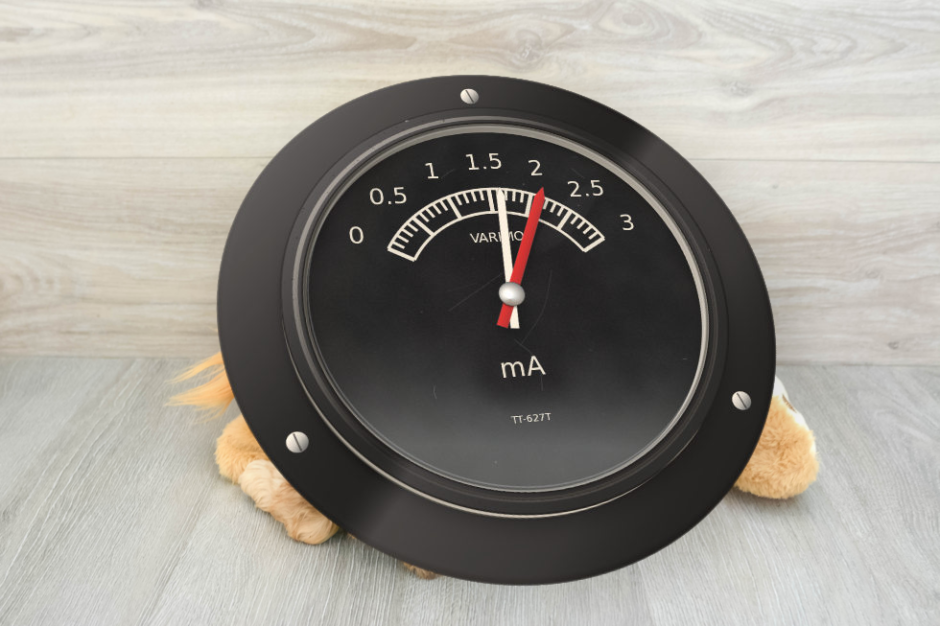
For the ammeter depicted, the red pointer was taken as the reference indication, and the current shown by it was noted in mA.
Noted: 2.1 mA
